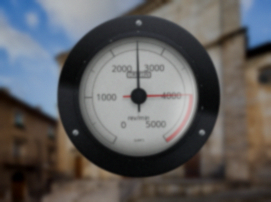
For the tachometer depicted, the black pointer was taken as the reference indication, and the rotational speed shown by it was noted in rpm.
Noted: 2500 rpm
